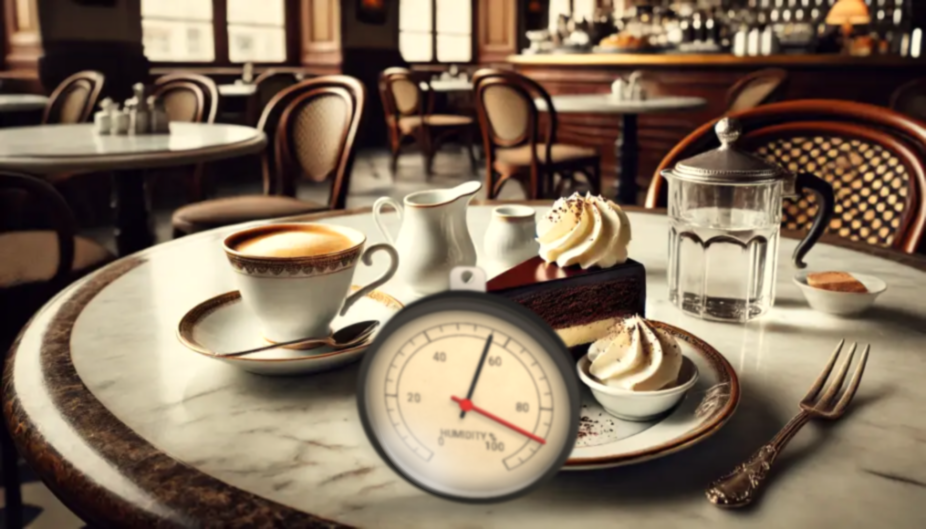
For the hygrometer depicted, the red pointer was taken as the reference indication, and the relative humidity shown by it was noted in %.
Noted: 88 %
